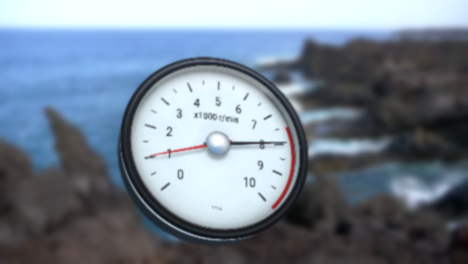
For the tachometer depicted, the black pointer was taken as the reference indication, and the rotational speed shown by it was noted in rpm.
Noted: 8000 rpm
